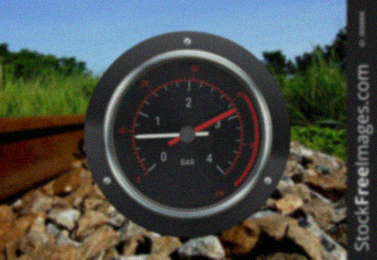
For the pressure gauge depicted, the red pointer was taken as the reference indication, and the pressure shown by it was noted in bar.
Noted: 2.9 bar
